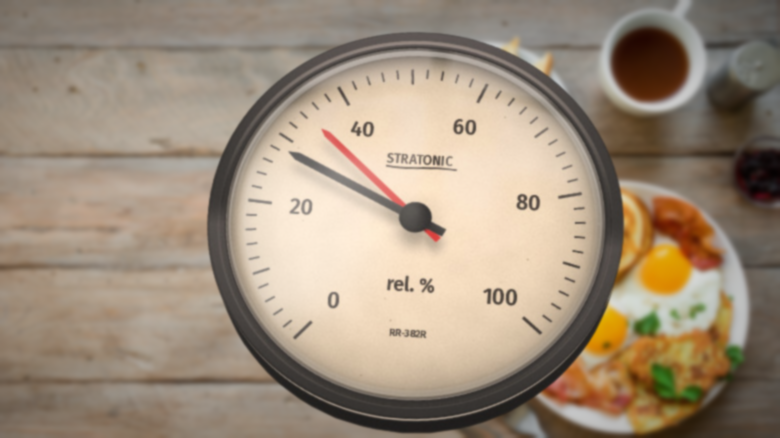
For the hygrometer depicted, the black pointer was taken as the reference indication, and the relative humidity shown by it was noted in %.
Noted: 28 %
